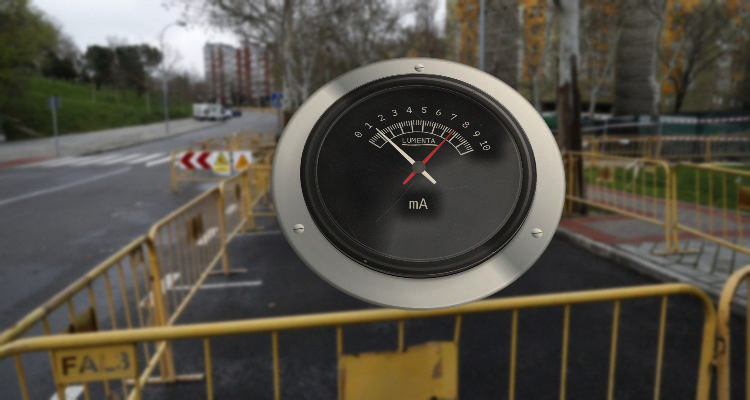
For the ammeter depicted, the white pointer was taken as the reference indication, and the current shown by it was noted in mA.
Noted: 1 mA
